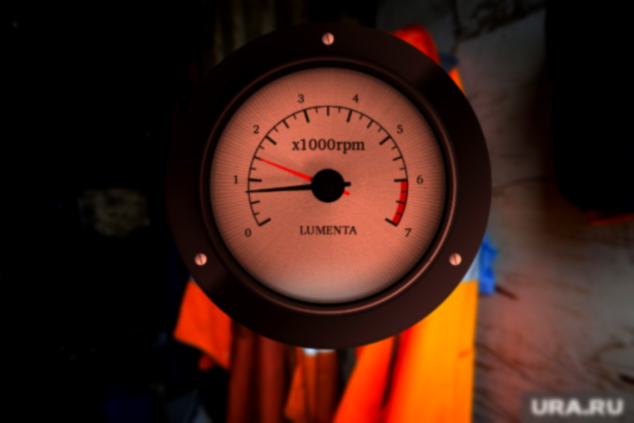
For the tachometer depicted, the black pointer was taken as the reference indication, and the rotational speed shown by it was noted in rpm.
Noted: 750 rpm
